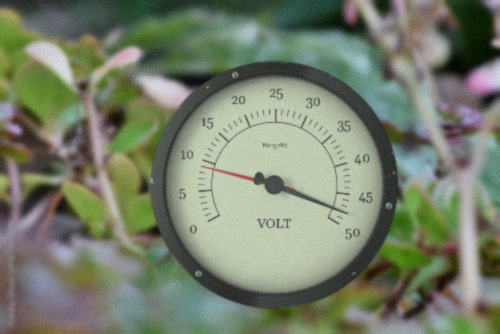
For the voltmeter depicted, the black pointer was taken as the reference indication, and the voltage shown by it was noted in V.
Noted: 48 V
